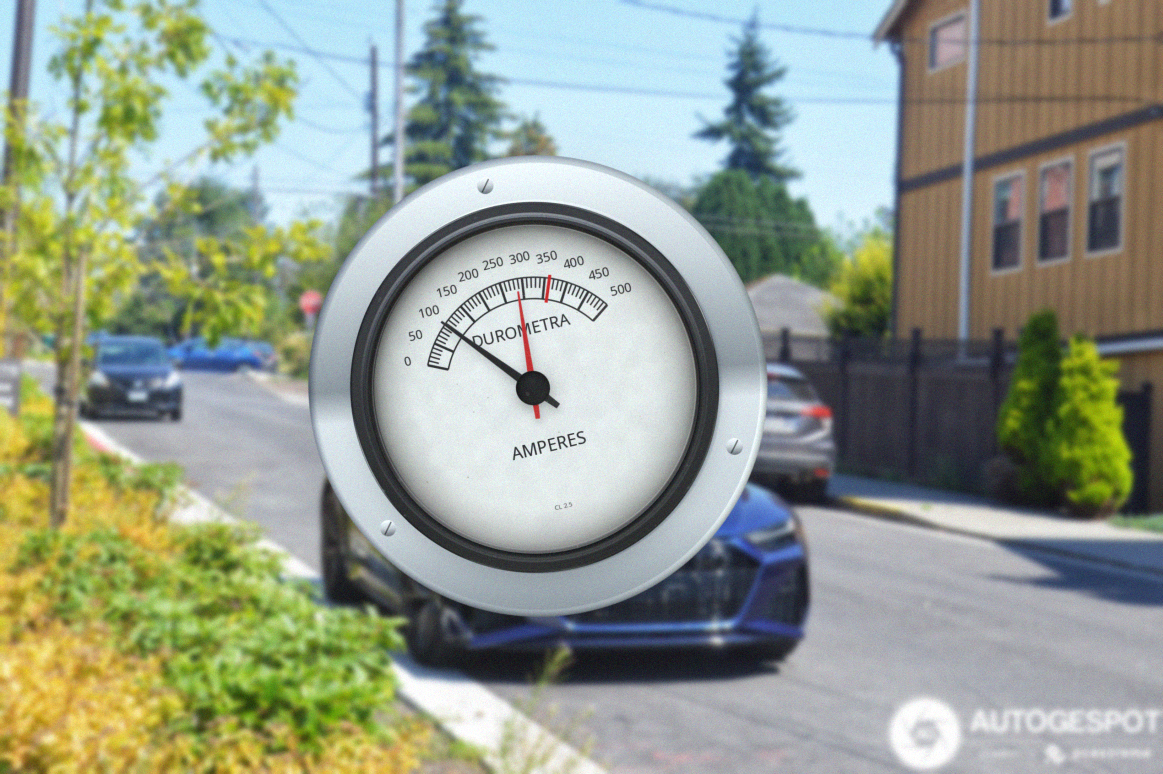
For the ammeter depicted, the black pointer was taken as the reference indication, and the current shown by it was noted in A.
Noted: 100 A
